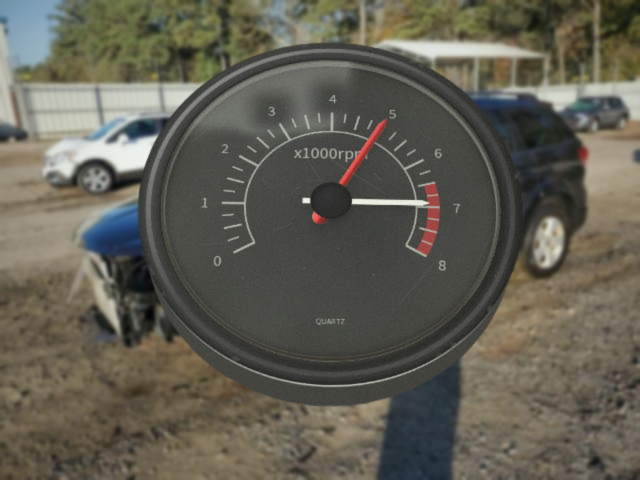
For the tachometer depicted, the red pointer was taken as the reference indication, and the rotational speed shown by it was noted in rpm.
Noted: 5000 rpm
